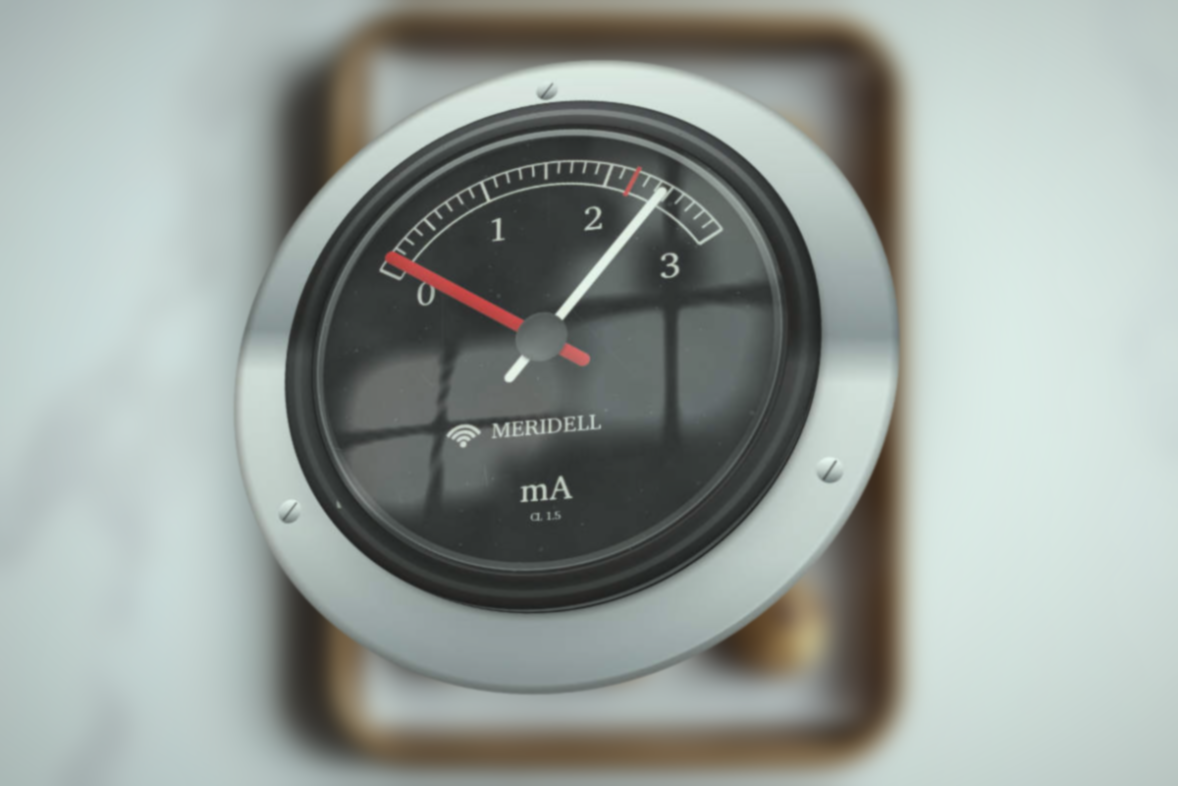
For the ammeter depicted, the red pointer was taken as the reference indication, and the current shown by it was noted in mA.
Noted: 0.1 mA
